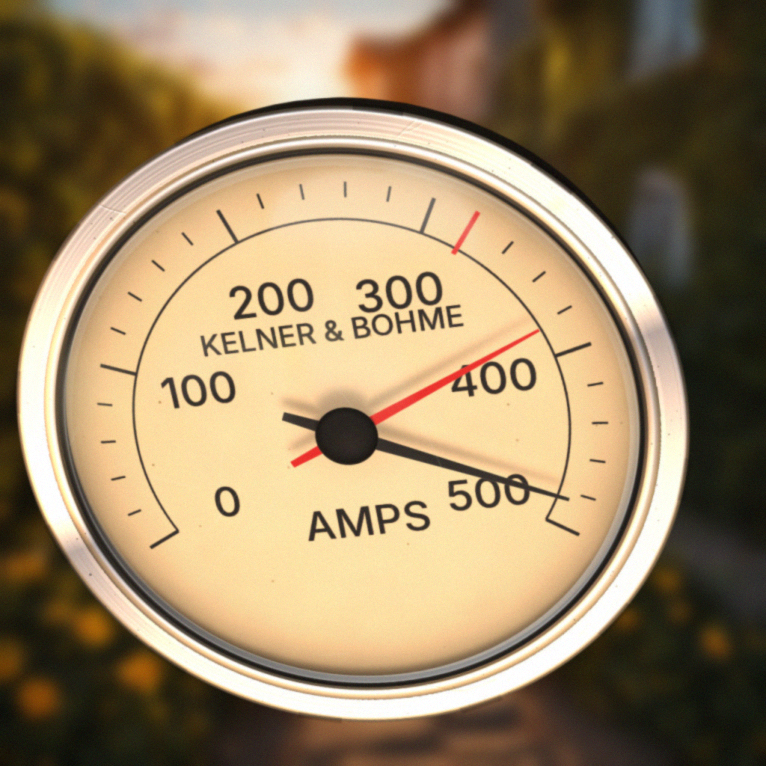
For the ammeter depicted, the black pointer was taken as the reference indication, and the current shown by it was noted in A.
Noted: 480 A
